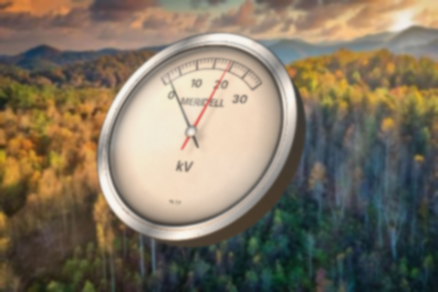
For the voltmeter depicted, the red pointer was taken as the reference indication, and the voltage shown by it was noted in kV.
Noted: 20 kV
